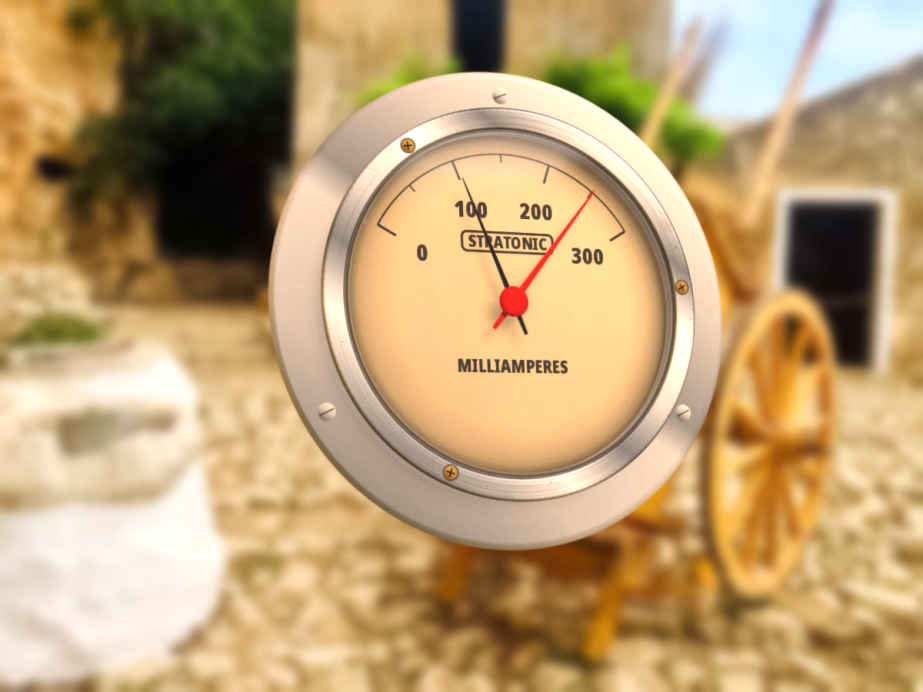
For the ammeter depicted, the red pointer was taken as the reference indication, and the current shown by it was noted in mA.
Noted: 250 mA
